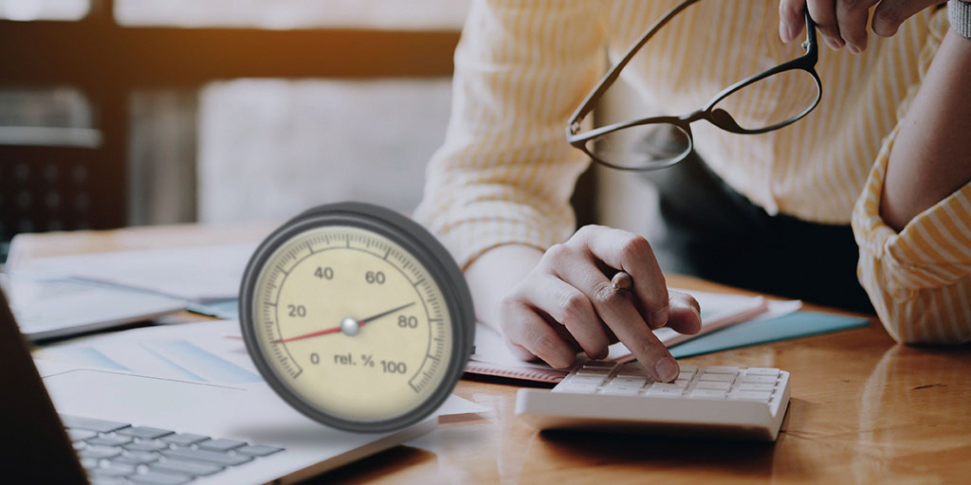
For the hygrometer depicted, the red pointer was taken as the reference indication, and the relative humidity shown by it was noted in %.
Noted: 10 %
